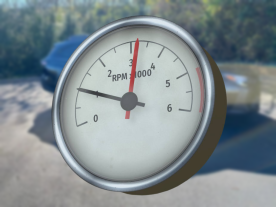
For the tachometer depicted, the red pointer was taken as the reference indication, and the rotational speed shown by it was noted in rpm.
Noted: 3250 rpm
